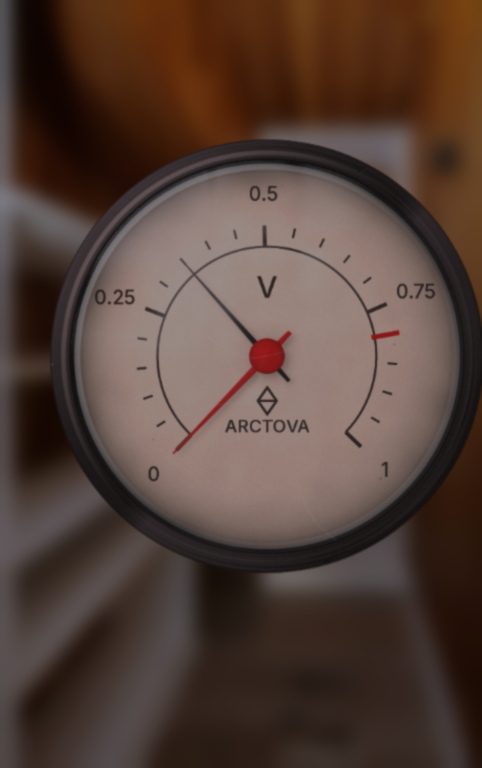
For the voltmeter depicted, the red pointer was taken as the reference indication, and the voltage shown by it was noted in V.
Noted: 0 V
